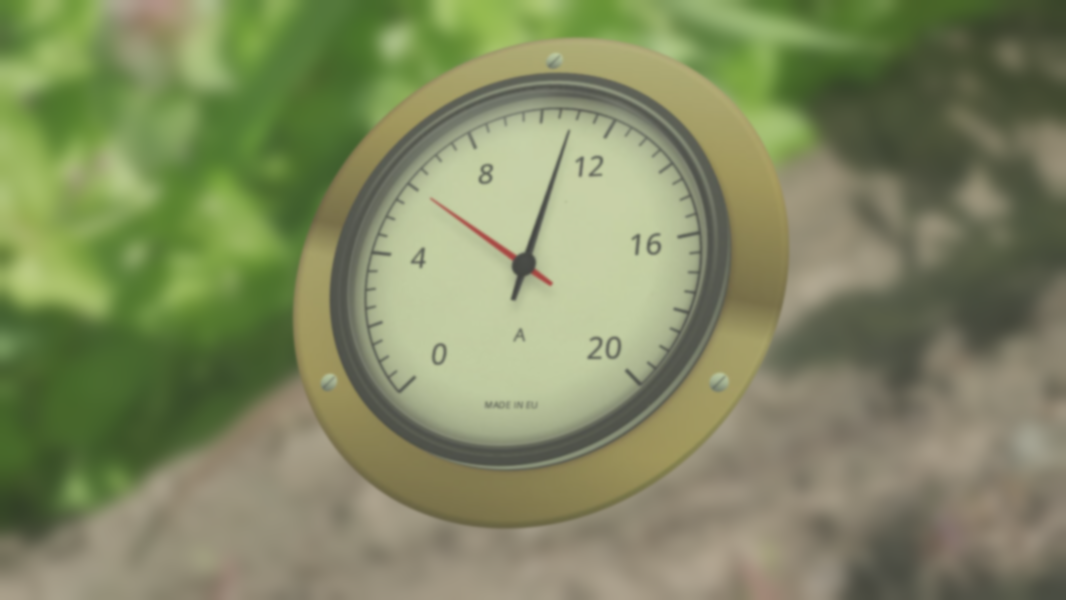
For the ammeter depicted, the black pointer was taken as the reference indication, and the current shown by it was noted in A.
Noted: 11 A
